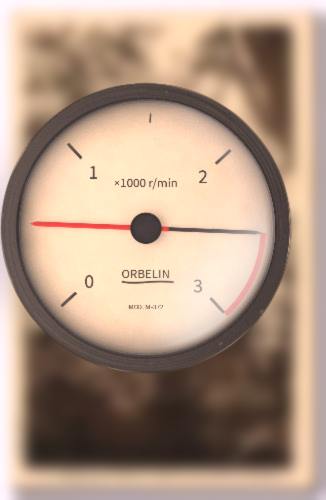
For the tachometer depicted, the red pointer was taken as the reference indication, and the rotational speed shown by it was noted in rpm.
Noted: 500 rpm
